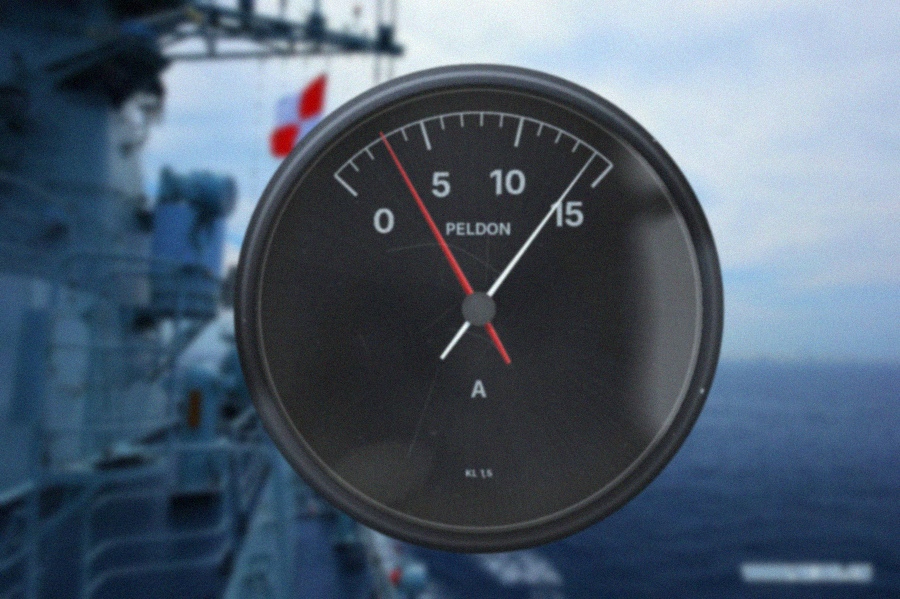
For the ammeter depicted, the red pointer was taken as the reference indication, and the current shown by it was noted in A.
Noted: 3 A
